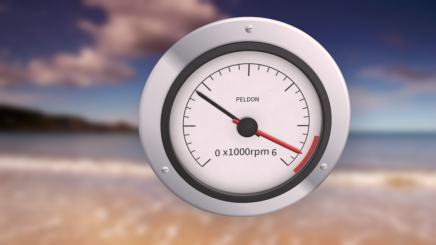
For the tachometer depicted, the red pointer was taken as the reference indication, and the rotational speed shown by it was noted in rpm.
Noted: 5600 rpm
